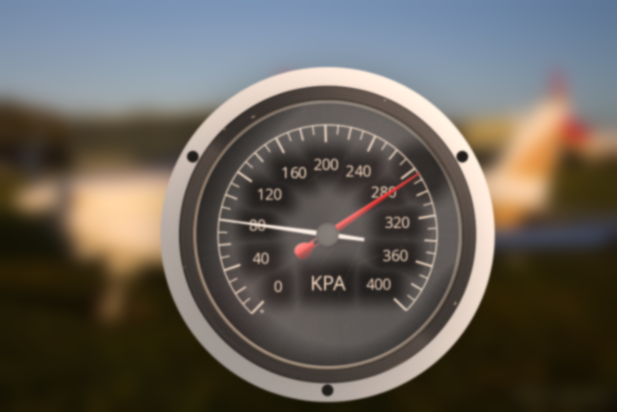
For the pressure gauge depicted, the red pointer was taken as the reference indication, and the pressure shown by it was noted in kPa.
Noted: 285 kPa
